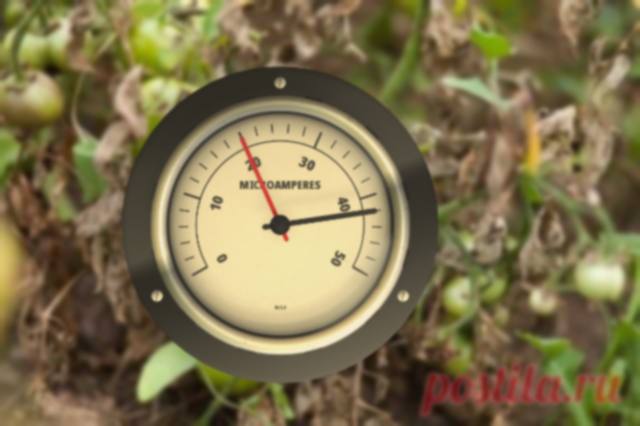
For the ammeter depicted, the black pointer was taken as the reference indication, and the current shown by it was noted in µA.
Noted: 42 µA
